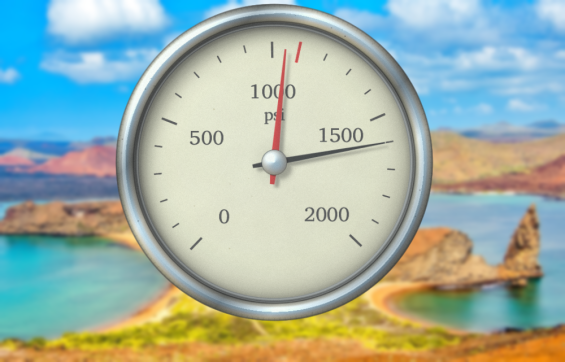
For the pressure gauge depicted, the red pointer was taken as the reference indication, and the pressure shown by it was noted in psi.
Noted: 1050 psi
